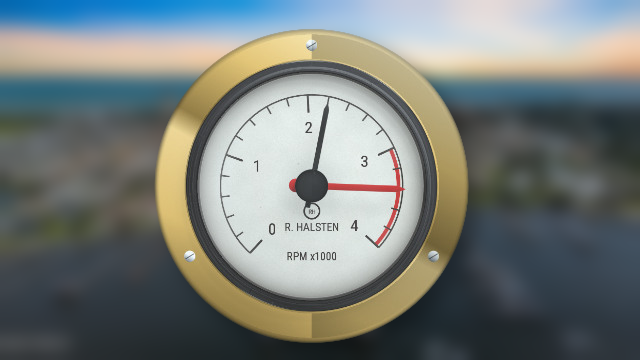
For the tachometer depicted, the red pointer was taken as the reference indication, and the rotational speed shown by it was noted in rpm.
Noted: 3400 rpm
